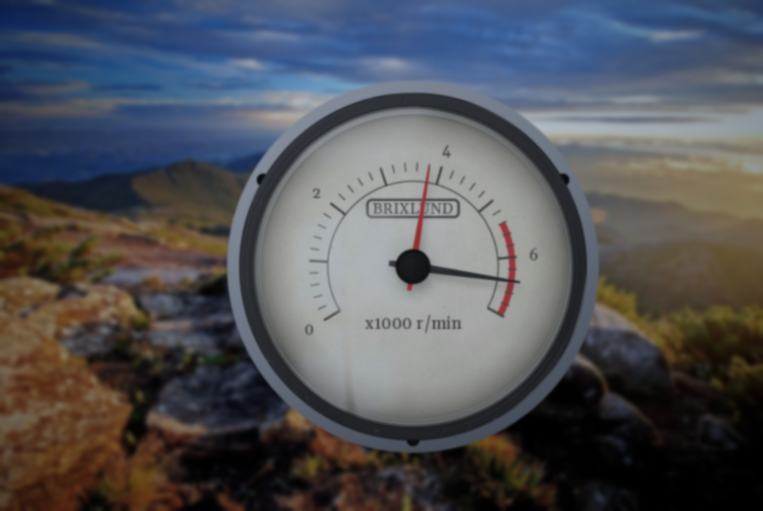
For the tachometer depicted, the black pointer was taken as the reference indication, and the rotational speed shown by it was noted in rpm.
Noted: 6400 rpm
